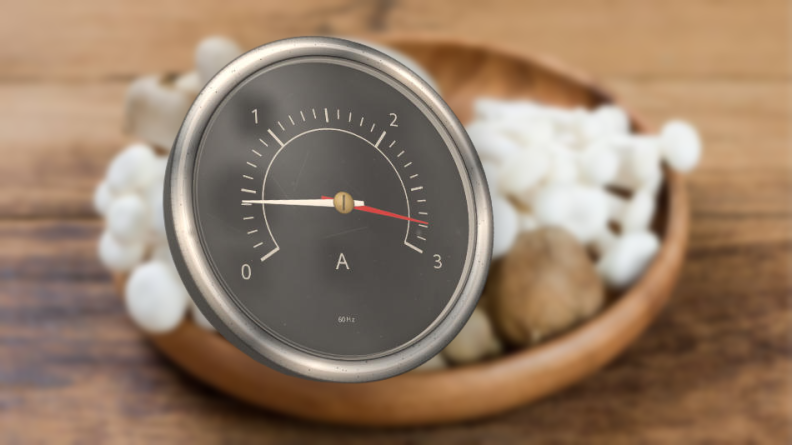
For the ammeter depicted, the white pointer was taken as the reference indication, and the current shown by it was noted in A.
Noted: 0.4 A
